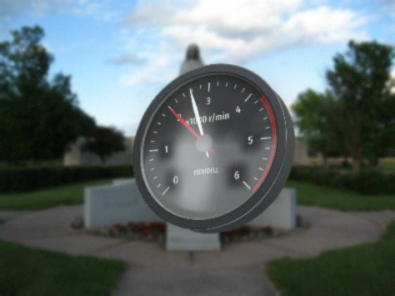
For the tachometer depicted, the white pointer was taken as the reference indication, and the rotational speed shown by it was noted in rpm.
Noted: 2600 rpm
